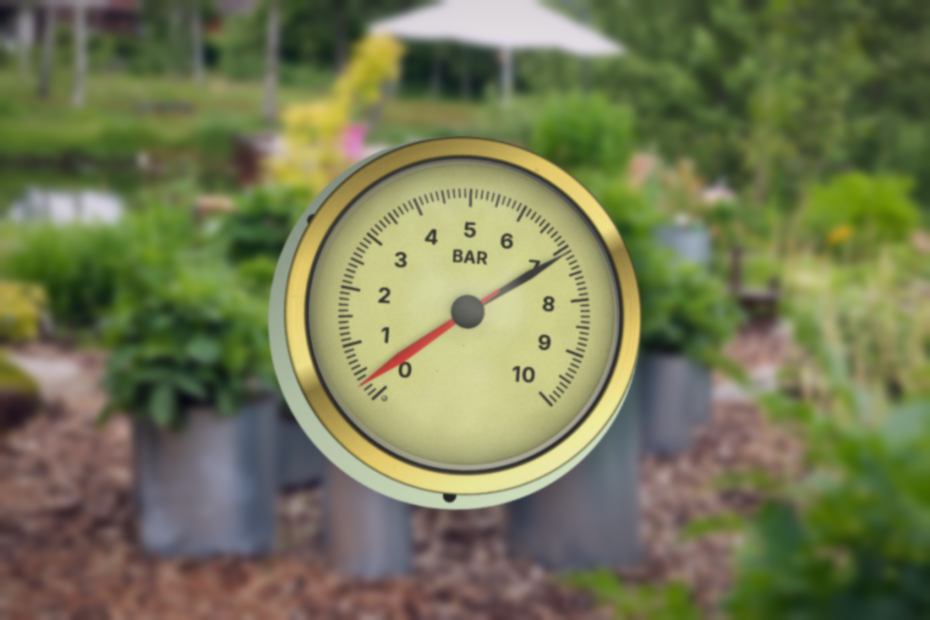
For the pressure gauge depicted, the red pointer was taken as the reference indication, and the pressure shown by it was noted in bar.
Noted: 0.3 bar
